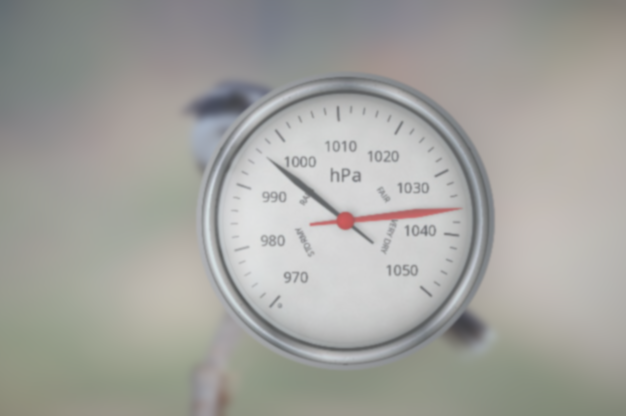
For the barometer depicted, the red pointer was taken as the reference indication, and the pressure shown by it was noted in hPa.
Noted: 1036 hPa
